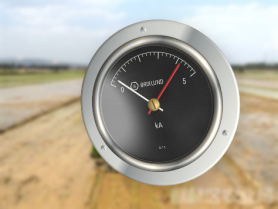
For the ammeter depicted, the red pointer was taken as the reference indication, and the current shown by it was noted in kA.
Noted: 4.2 kA
